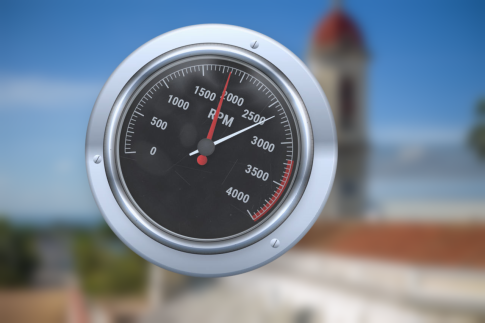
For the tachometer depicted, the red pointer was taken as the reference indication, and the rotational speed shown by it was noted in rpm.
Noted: 1850 rpm
